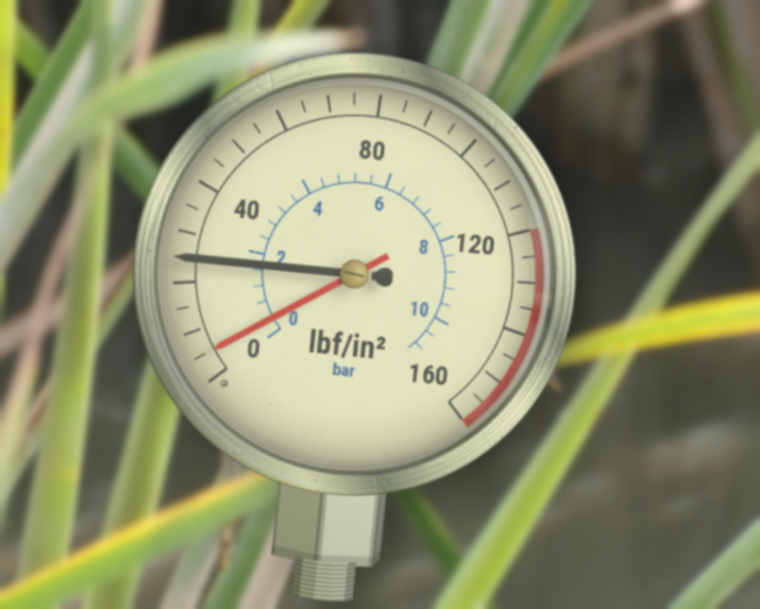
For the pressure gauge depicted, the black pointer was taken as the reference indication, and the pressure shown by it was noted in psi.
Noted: 25 psi
